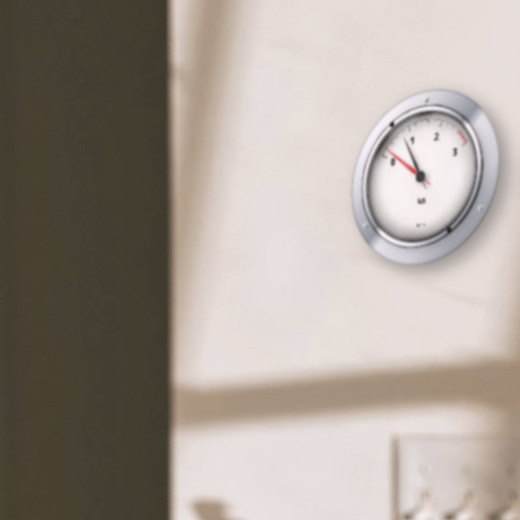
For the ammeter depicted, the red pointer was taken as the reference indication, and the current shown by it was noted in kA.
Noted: 0.2 kA
